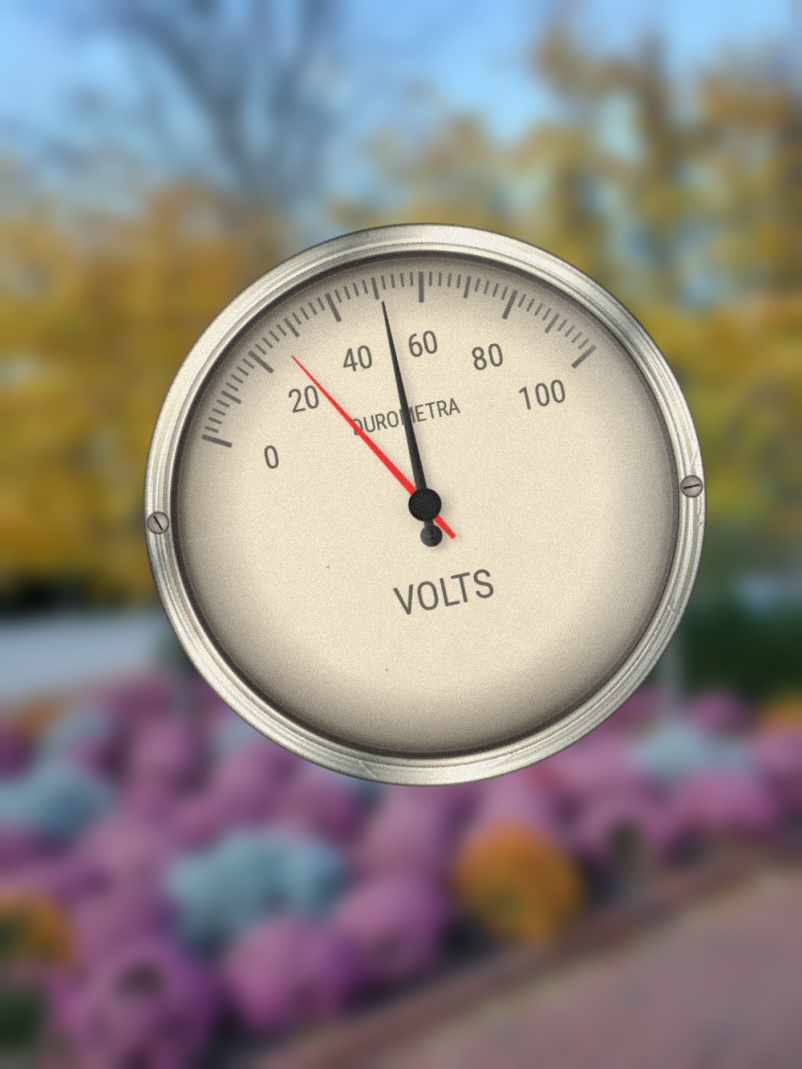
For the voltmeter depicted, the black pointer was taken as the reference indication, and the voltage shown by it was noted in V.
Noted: 51 V
